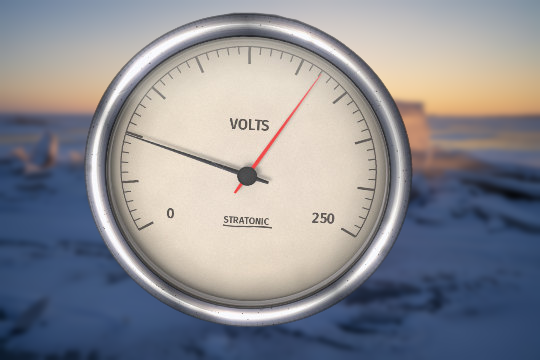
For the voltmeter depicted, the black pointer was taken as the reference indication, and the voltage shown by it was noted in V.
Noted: 50 V
